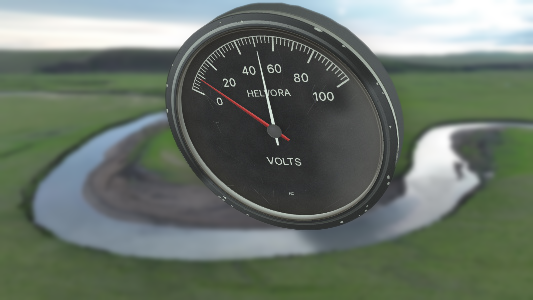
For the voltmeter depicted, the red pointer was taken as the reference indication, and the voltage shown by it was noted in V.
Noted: 10 V
